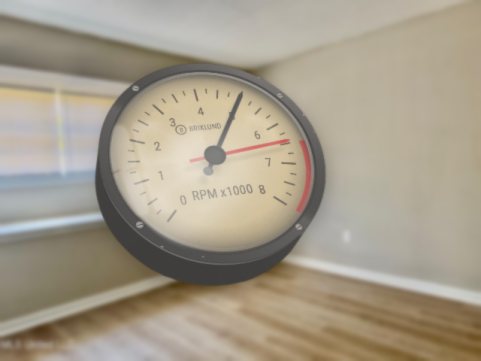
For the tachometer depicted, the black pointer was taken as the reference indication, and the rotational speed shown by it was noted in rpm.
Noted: 5000 rpm
